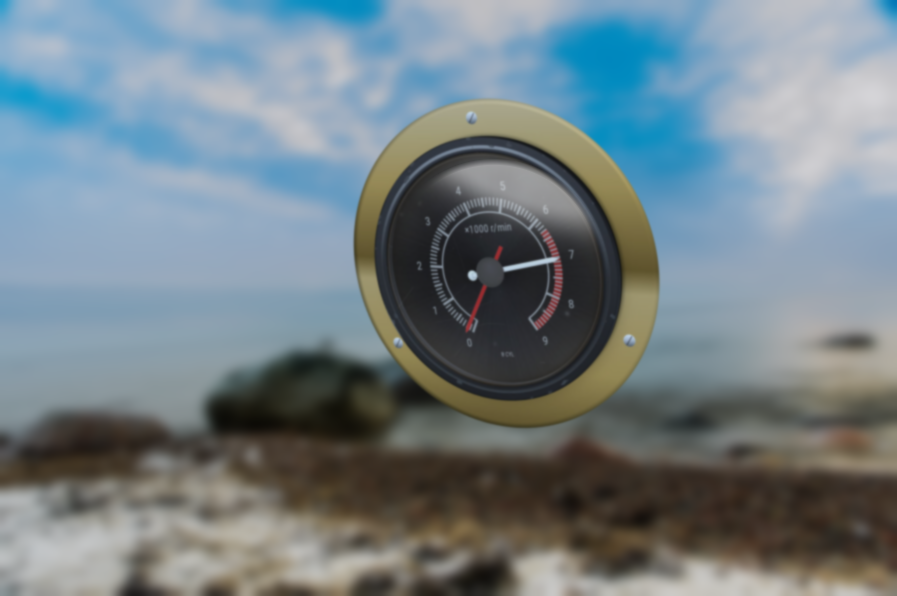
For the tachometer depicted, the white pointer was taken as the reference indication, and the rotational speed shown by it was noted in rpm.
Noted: 7000 rpm
